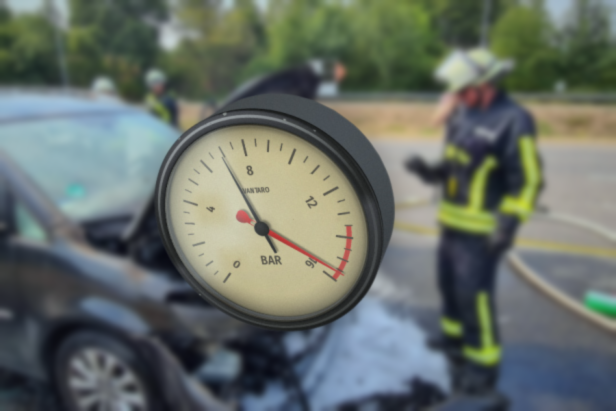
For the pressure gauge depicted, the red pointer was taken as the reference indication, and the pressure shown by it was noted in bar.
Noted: 15.5 bar
